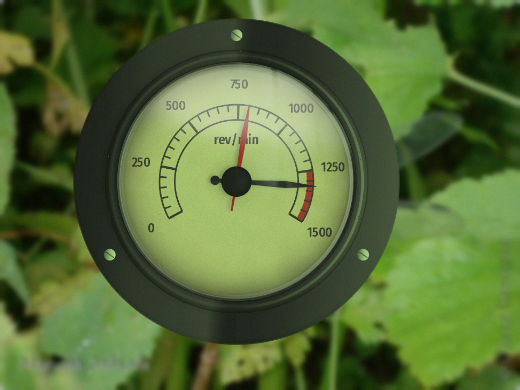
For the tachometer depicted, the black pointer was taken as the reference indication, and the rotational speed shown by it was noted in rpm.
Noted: 1325 rpm
